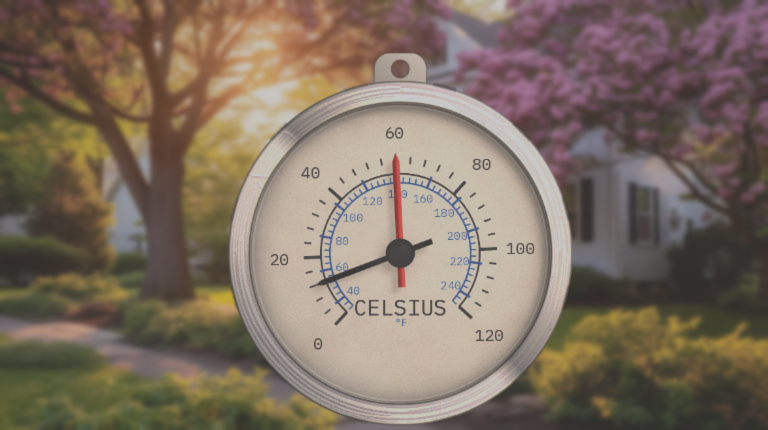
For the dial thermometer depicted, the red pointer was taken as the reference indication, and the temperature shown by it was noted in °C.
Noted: 60 °C
